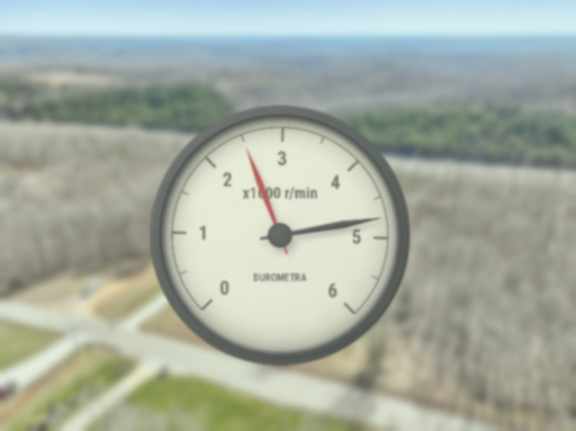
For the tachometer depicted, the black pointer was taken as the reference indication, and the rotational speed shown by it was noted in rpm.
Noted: 4750 rpm
